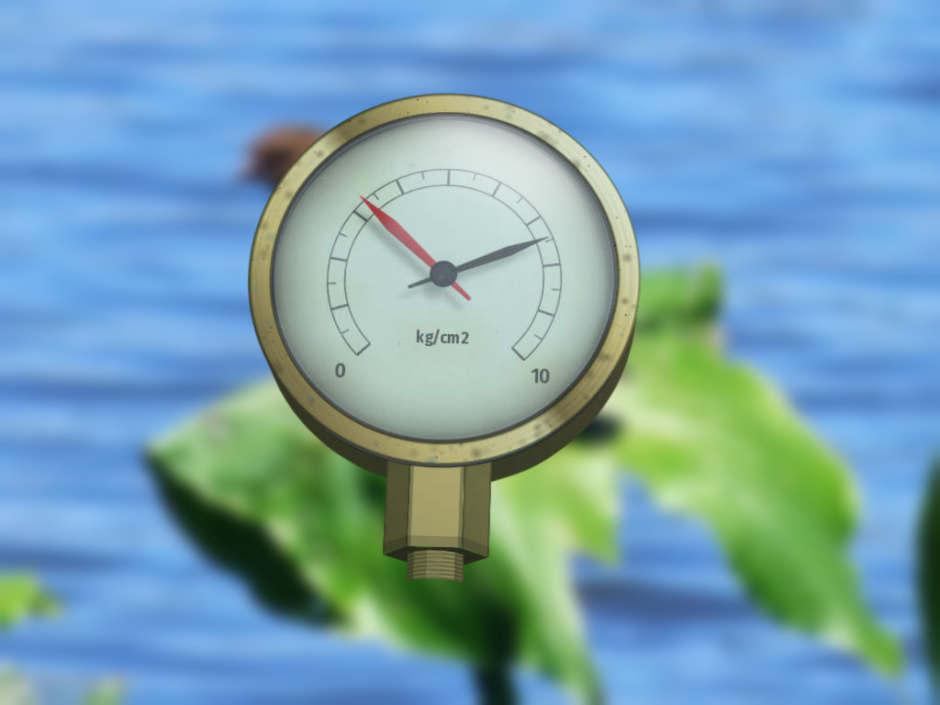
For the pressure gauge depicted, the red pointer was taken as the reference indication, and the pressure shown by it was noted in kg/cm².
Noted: 3.25 kg/cm²
